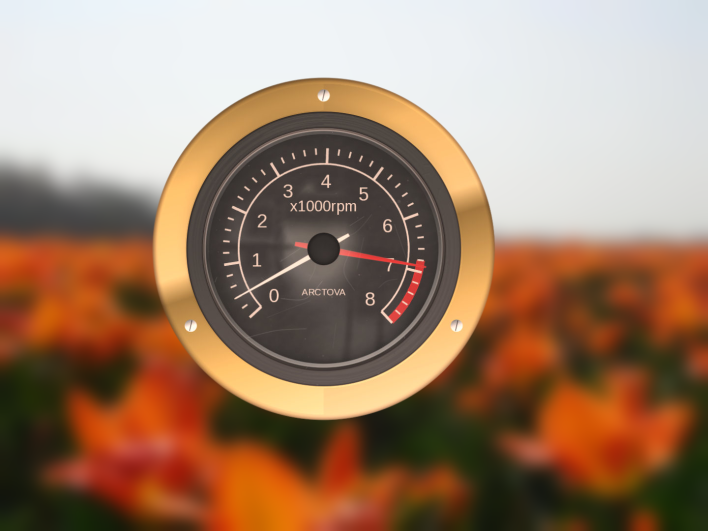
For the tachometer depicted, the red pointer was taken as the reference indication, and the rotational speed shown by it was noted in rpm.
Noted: 6900 rpm
